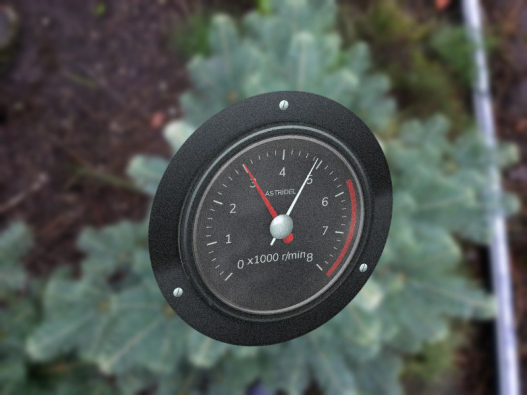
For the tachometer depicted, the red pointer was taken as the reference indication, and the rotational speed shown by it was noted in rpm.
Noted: 3000 rpm
